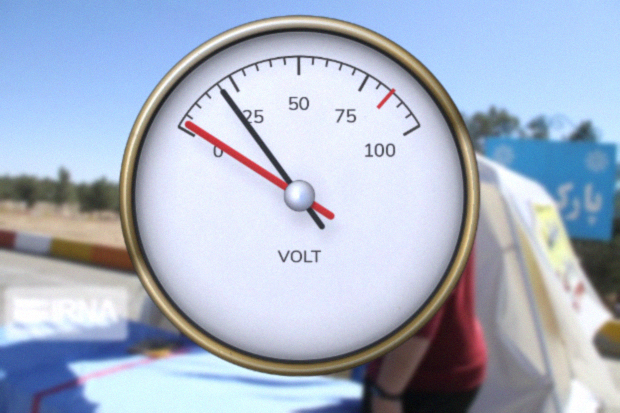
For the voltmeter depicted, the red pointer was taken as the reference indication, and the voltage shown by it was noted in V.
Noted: 2.5 V
